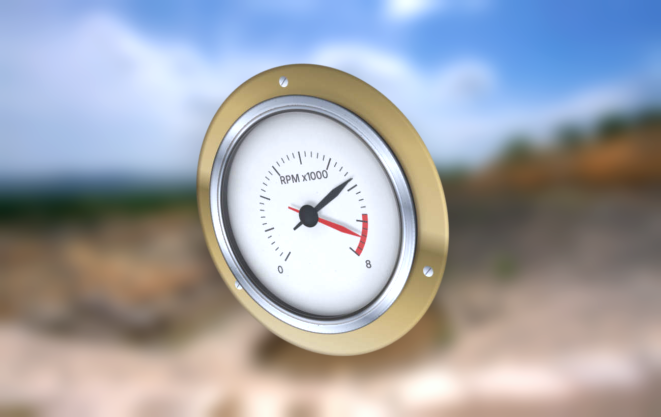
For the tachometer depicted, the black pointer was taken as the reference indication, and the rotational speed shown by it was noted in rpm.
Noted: 5800 rpm
